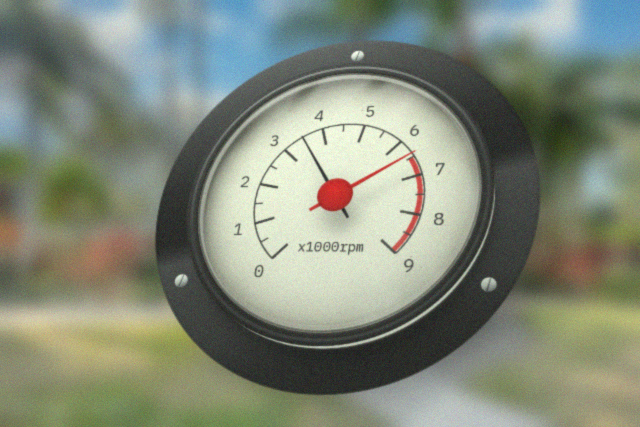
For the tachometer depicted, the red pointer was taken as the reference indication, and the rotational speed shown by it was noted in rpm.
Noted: 6500 rpm
